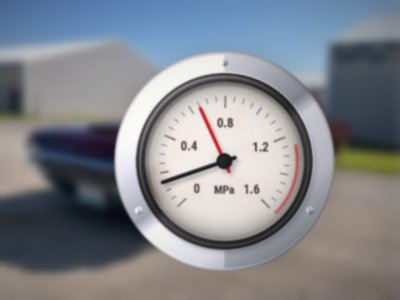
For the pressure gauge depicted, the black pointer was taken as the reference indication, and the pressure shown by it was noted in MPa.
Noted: 0.15 MPa
